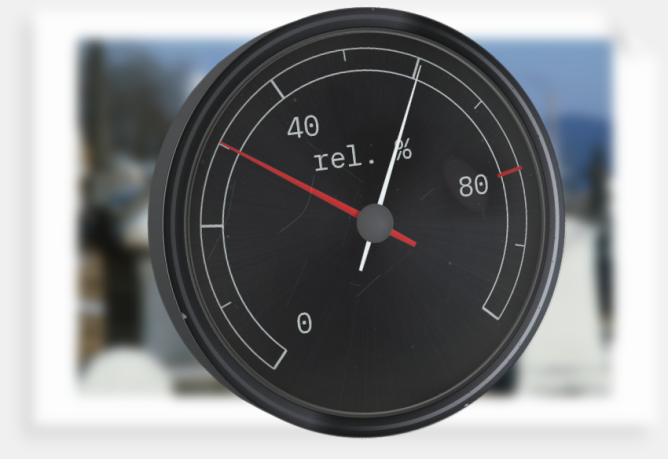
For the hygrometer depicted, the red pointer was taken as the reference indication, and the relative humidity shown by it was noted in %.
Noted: 30 %
